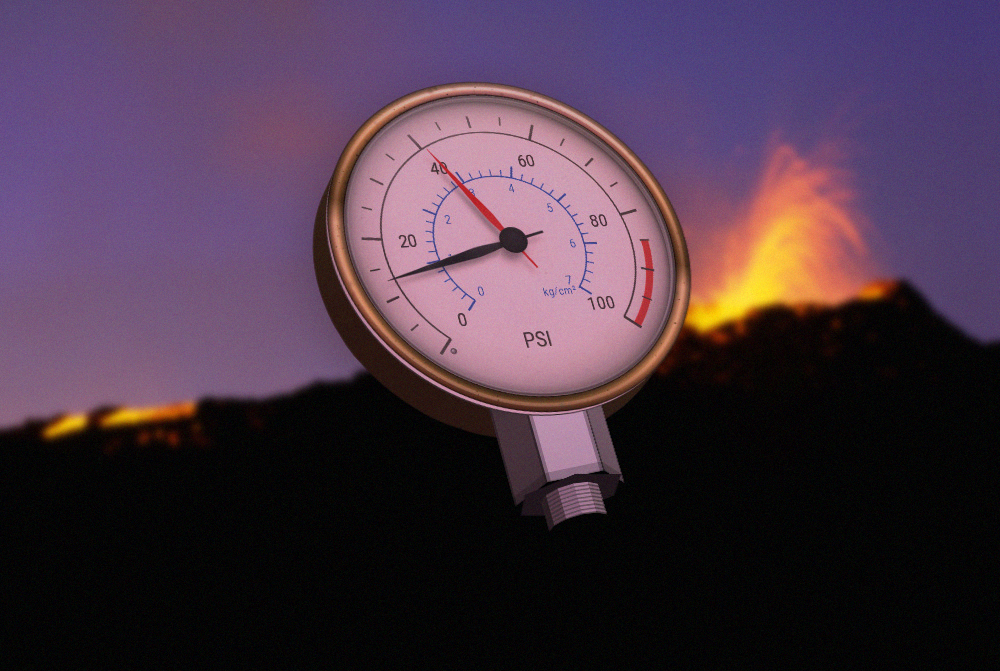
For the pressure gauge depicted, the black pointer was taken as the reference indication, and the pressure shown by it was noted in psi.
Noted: 12.5 psi
